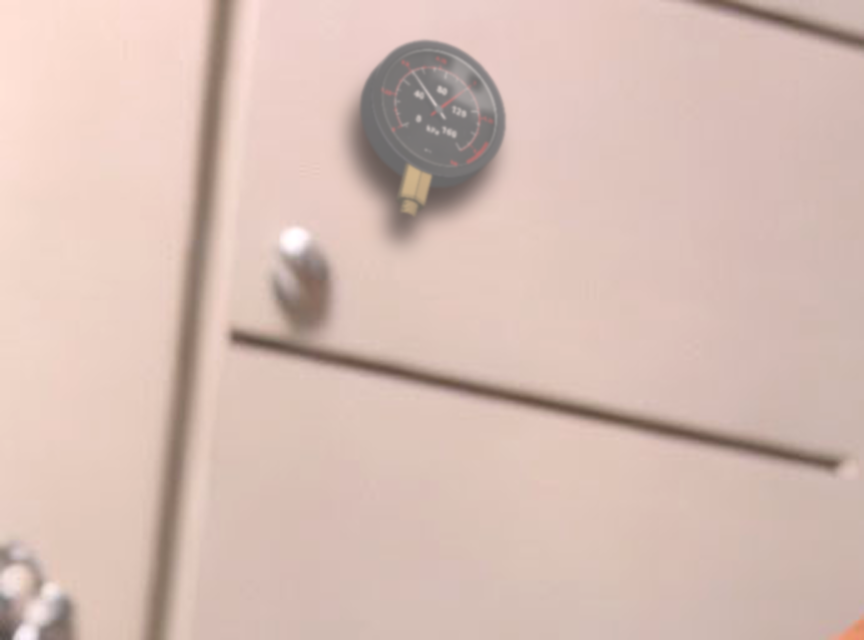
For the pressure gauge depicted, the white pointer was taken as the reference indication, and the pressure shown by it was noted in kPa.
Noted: 50 kPa
